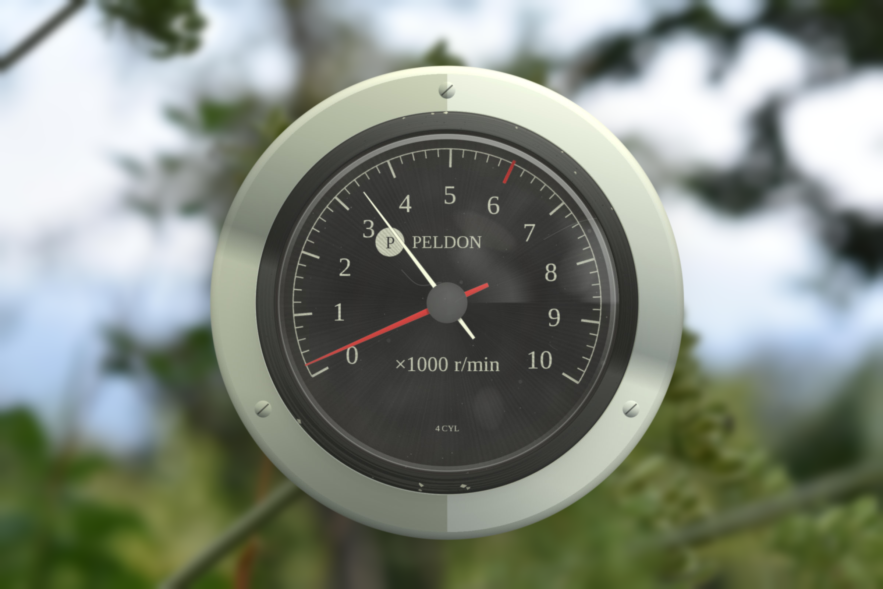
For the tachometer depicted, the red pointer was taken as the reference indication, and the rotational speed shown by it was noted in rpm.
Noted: 200 rpm
